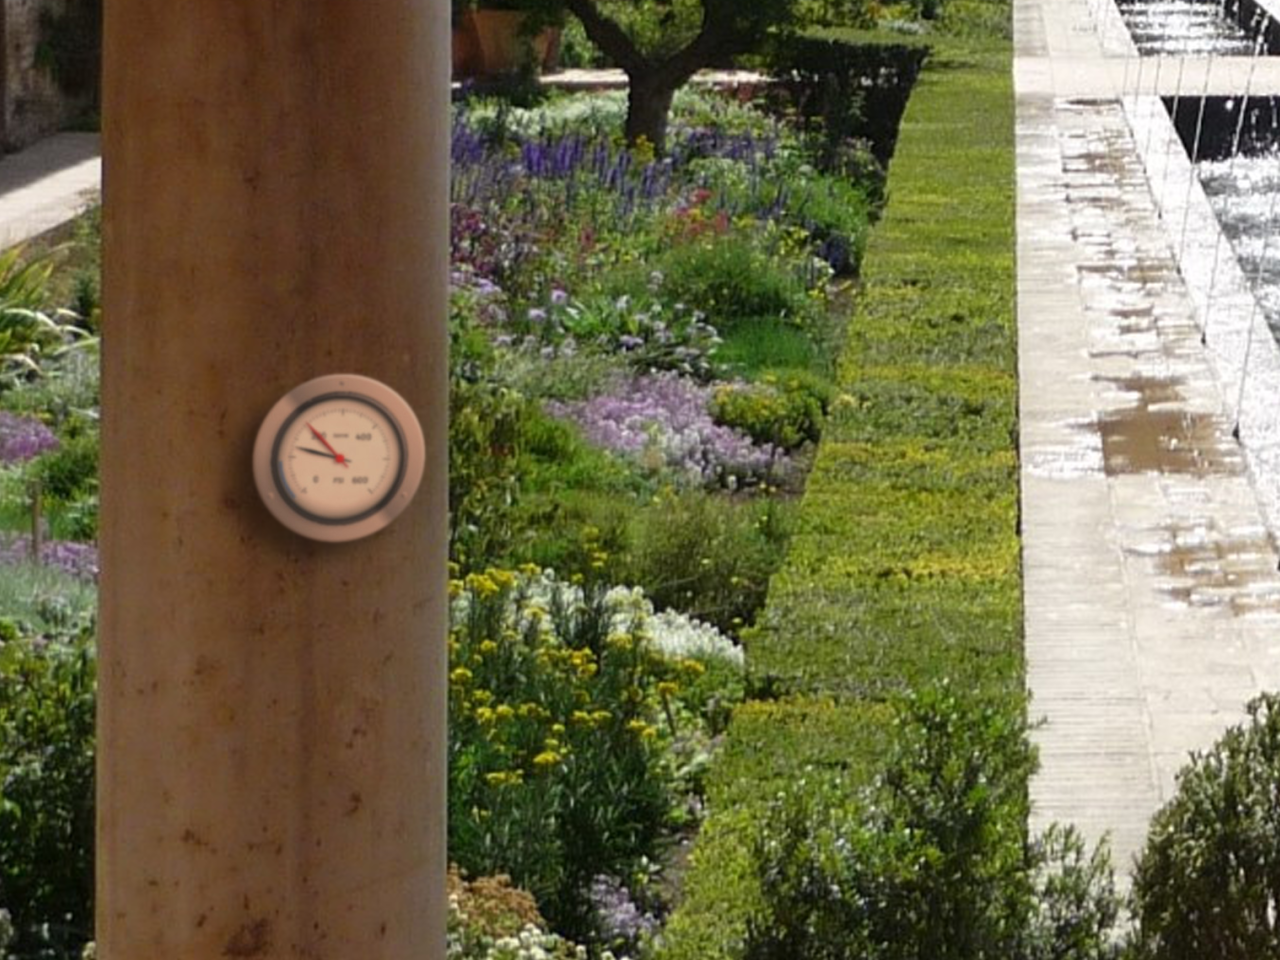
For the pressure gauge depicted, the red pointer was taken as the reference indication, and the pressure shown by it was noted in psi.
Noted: 200 psi
